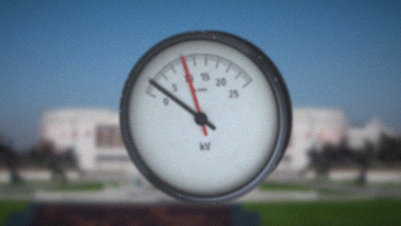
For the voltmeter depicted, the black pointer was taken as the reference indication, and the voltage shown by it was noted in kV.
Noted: 2.5 kV
